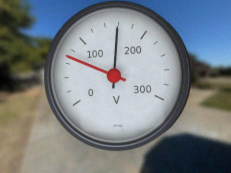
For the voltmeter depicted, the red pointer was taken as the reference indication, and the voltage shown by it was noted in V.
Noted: 70 V
